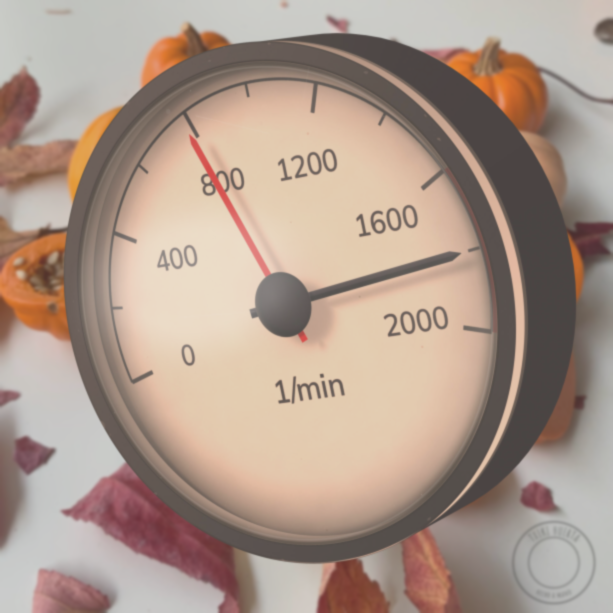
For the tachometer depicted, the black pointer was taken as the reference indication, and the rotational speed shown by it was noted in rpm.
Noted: 1800 rpm
